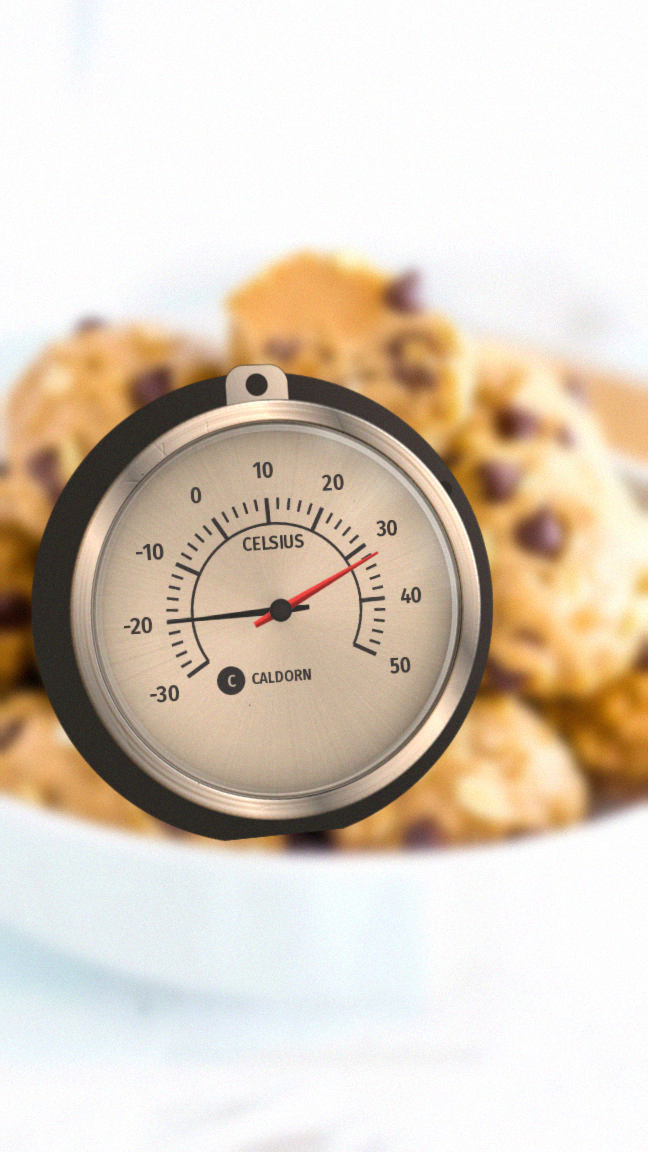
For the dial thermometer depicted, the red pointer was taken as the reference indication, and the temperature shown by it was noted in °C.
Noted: 32 °C
